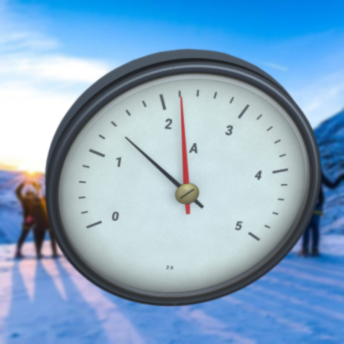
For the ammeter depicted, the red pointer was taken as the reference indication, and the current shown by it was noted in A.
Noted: 2.2 A
